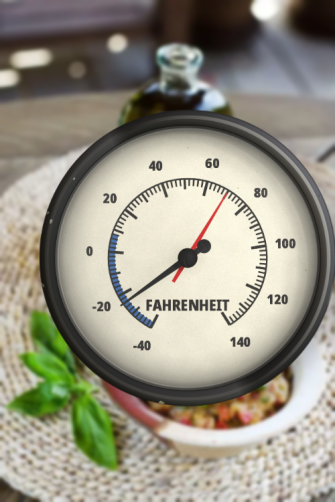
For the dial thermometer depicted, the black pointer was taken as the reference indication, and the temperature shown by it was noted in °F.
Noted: -24 °F
